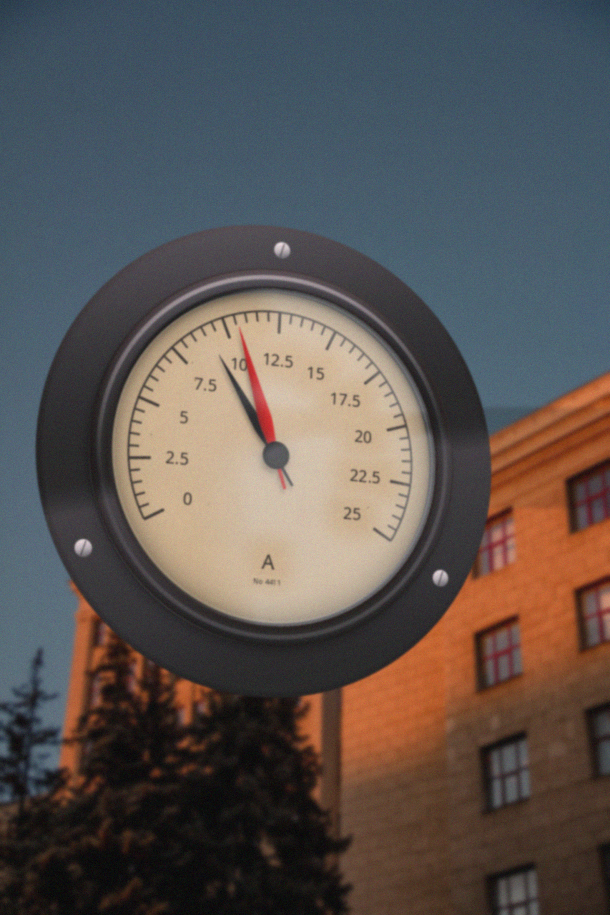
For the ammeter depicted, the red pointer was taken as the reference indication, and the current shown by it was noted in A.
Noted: 10.5 A
